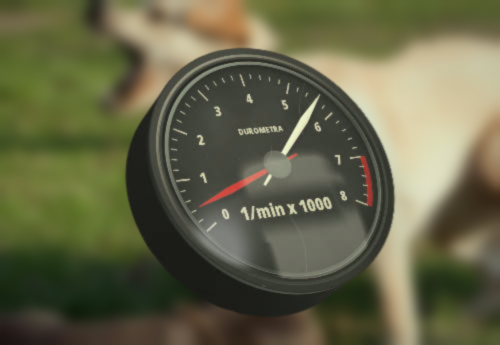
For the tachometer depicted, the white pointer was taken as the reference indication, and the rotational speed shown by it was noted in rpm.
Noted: 5600 rpm
